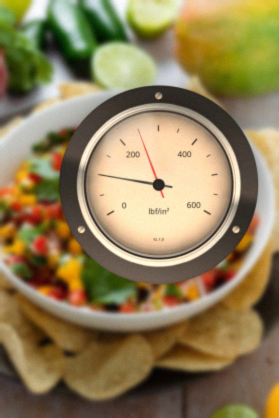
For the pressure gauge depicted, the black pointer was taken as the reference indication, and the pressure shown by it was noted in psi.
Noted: 100 psi
